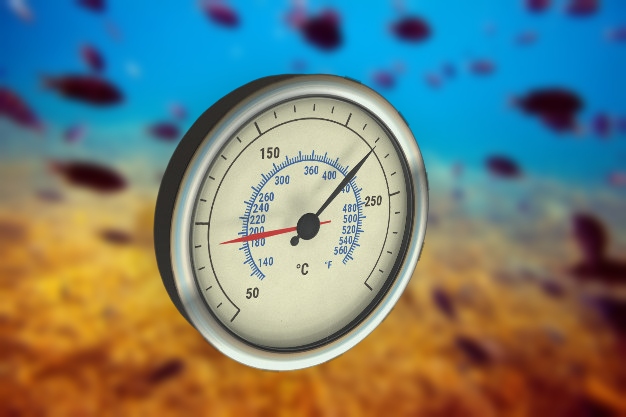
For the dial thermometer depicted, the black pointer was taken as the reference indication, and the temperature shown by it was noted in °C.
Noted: 220 °C
